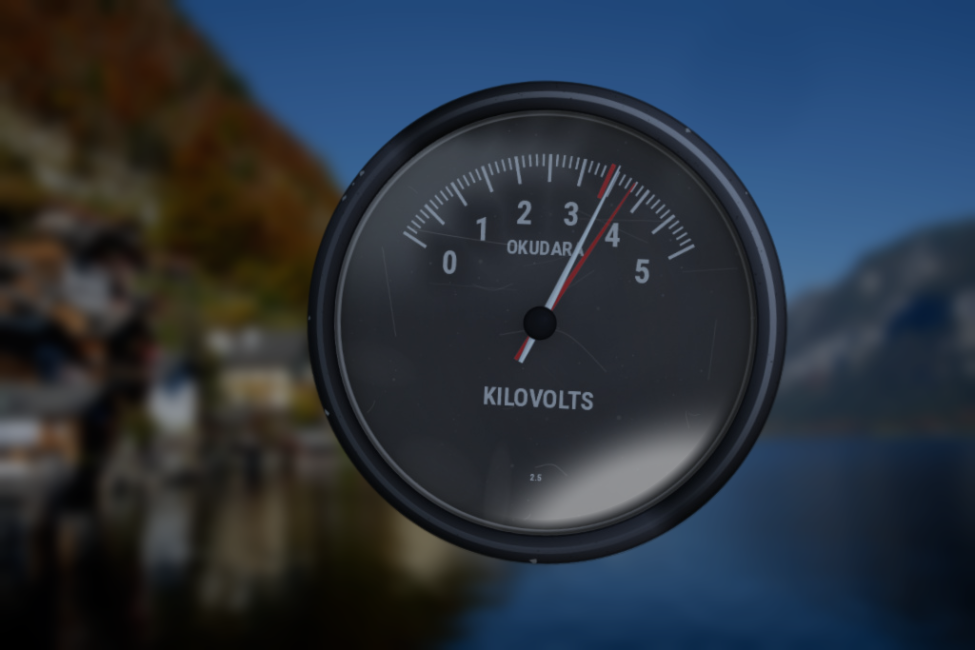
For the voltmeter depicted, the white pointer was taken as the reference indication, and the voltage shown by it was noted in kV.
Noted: 3.5 kV
